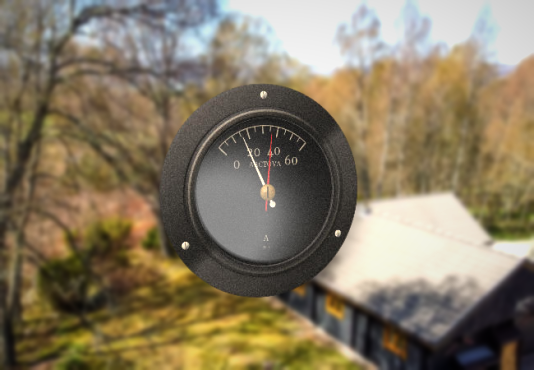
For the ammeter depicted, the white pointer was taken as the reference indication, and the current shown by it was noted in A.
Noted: 15 A
